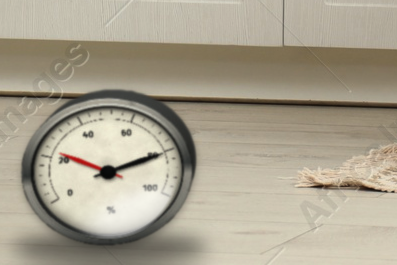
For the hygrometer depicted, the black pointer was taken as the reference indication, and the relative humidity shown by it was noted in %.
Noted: 80 %
